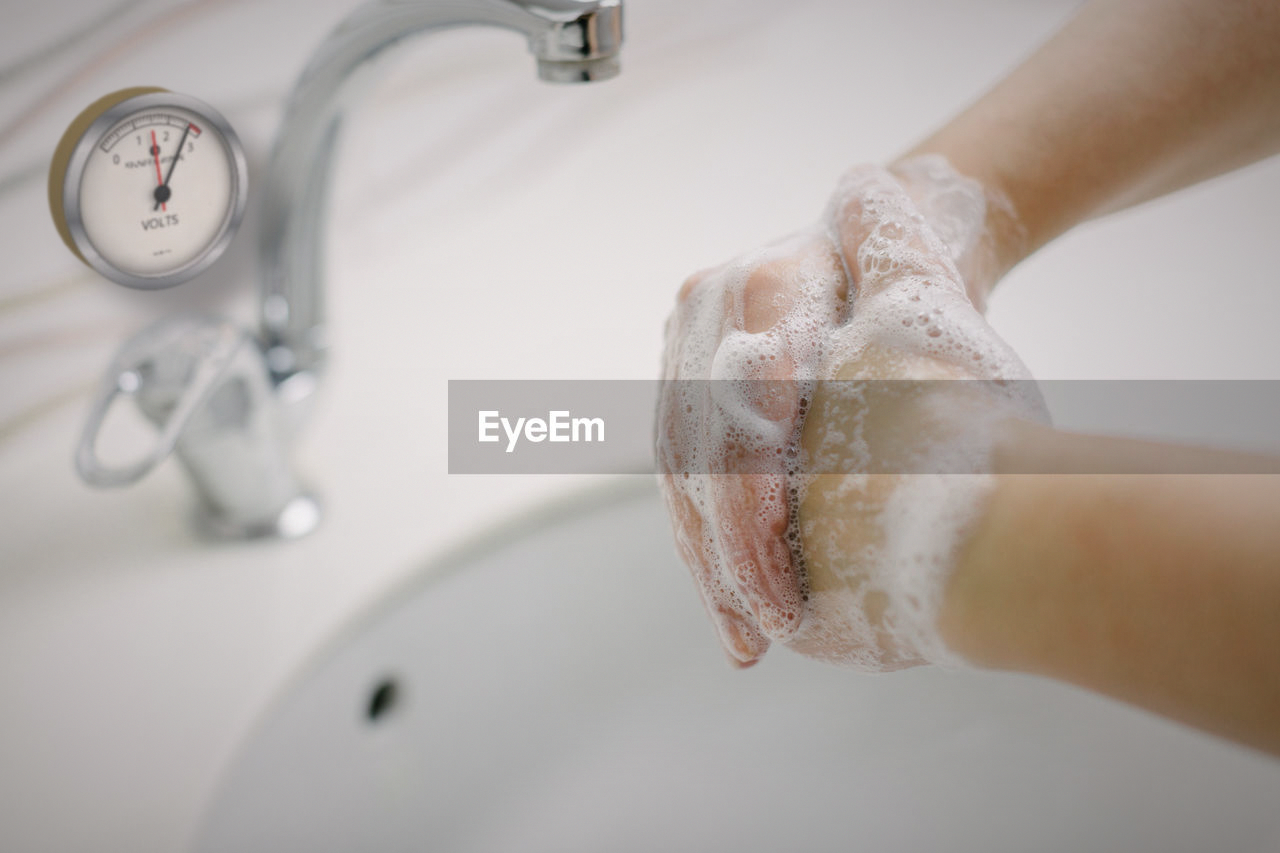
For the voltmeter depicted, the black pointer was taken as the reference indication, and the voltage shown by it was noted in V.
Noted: 2.5 V
